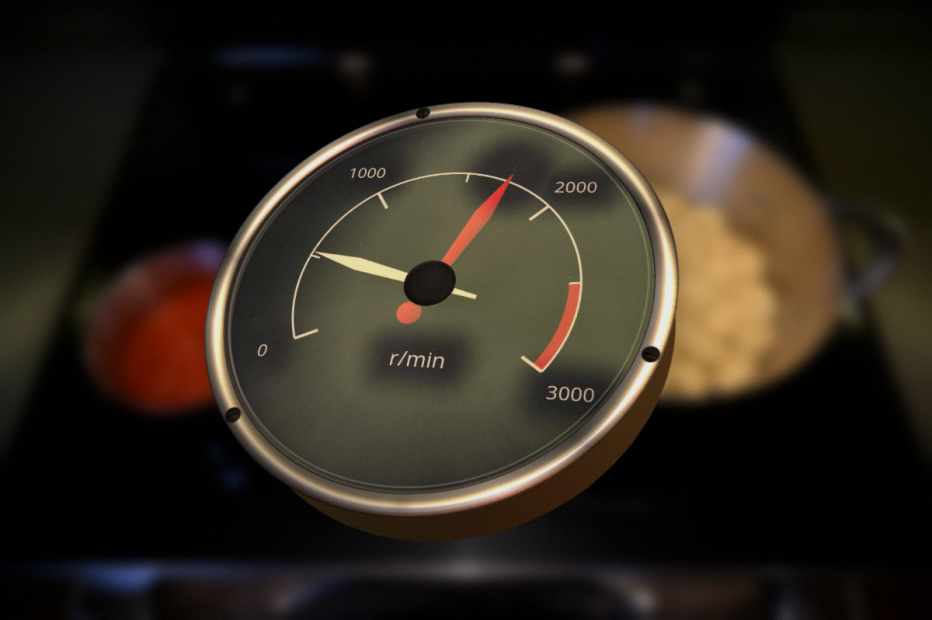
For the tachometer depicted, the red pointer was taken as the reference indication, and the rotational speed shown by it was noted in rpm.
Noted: 1750 rpm
